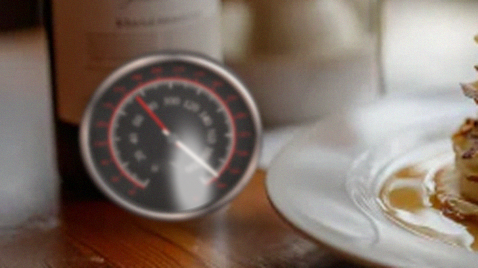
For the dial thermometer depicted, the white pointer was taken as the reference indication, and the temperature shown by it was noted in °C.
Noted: 190 °C
